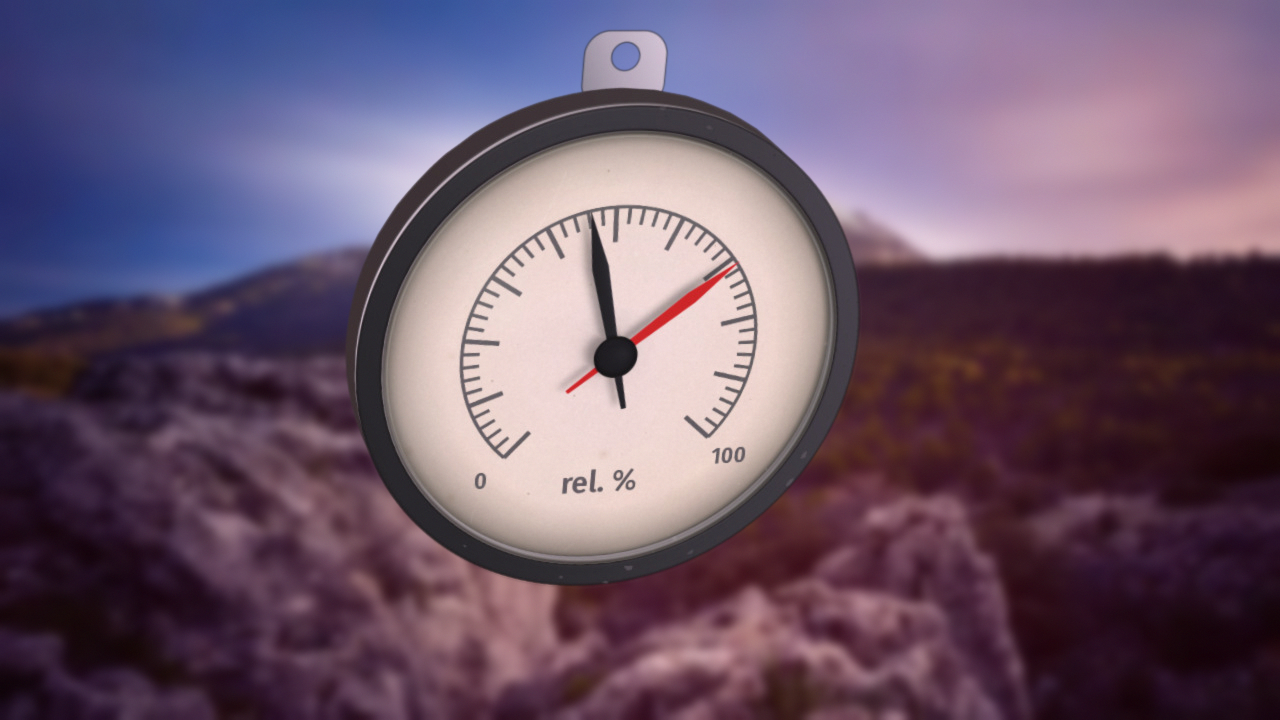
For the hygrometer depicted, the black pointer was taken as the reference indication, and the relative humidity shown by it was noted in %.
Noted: 46 %
